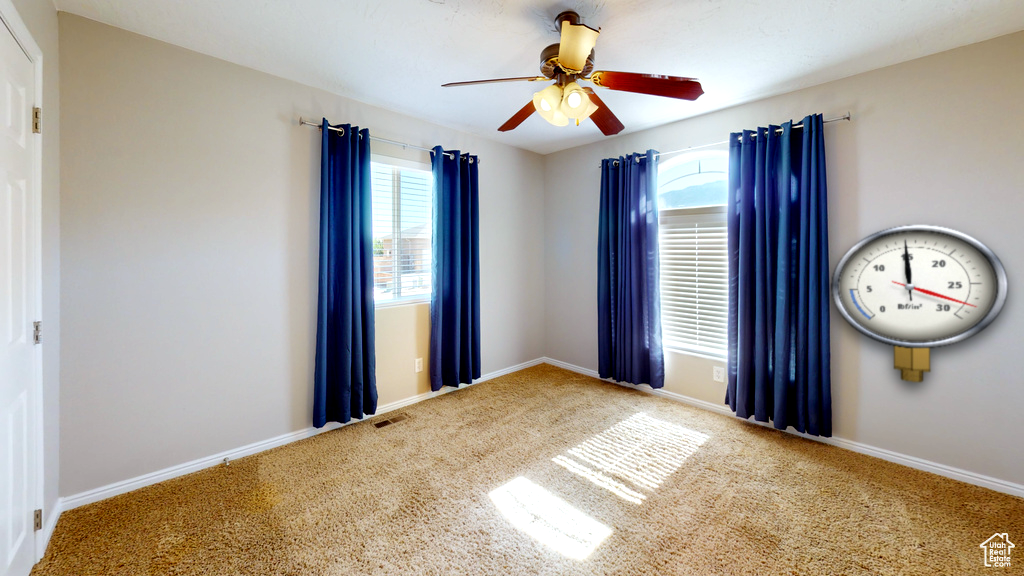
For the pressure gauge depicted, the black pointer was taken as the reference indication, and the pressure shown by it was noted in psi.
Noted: 15 psi
